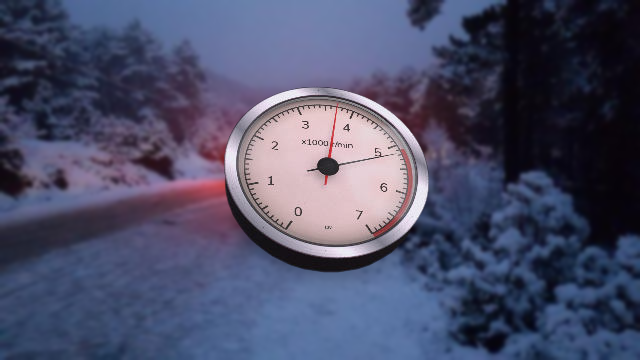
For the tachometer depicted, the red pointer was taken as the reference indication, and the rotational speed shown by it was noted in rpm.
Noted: 3700 rpm
